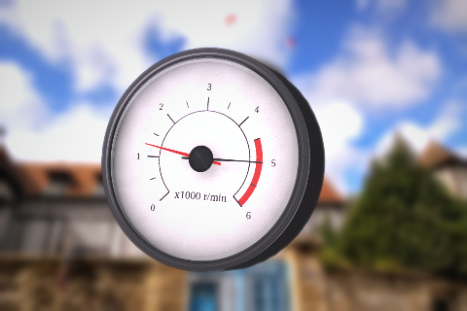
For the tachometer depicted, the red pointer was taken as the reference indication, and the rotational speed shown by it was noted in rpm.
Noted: 1250 rpm
